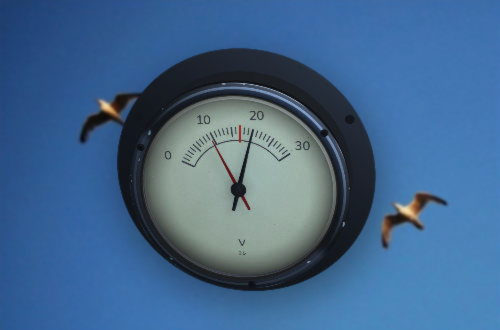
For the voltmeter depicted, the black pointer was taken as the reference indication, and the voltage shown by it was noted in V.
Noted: 20 V
